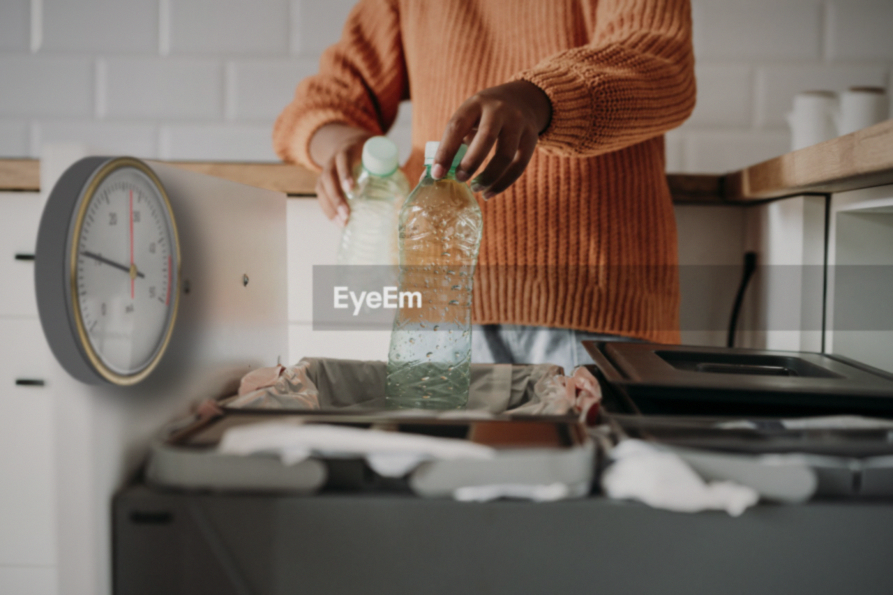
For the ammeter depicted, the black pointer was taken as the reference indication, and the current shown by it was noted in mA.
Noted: 10 mA
